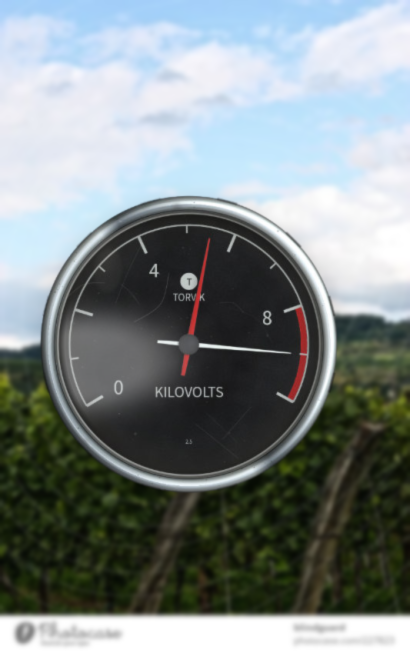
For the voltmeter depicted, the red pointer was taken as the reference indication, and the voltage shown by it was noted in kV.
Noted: 5.5 kV
